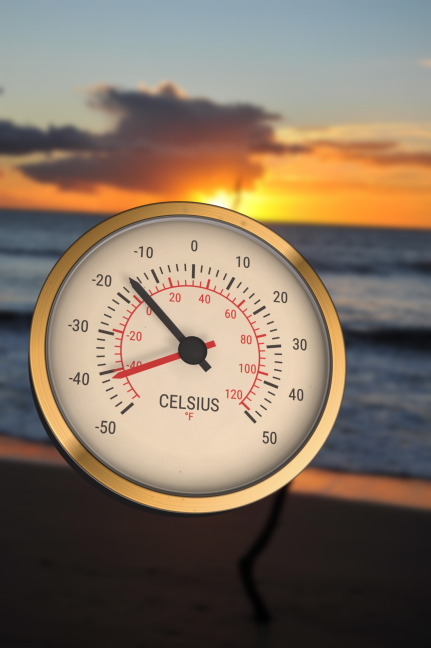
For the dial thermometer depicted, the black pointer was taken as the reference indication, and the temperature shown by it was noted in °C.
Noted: -16 °C
